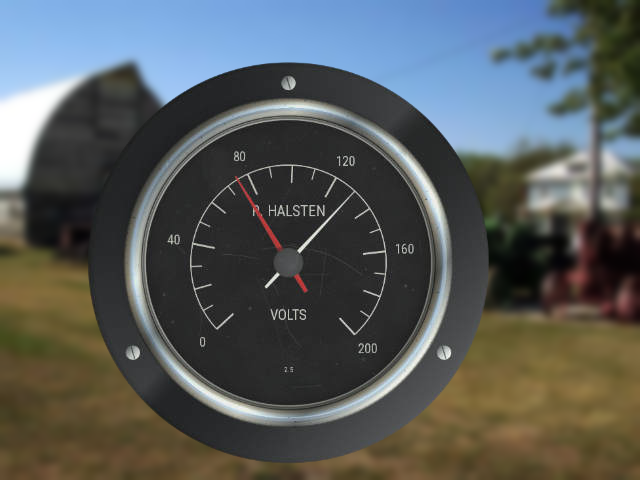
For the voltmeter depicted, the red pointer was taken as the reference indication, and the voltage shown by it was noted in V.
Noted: 75 V
